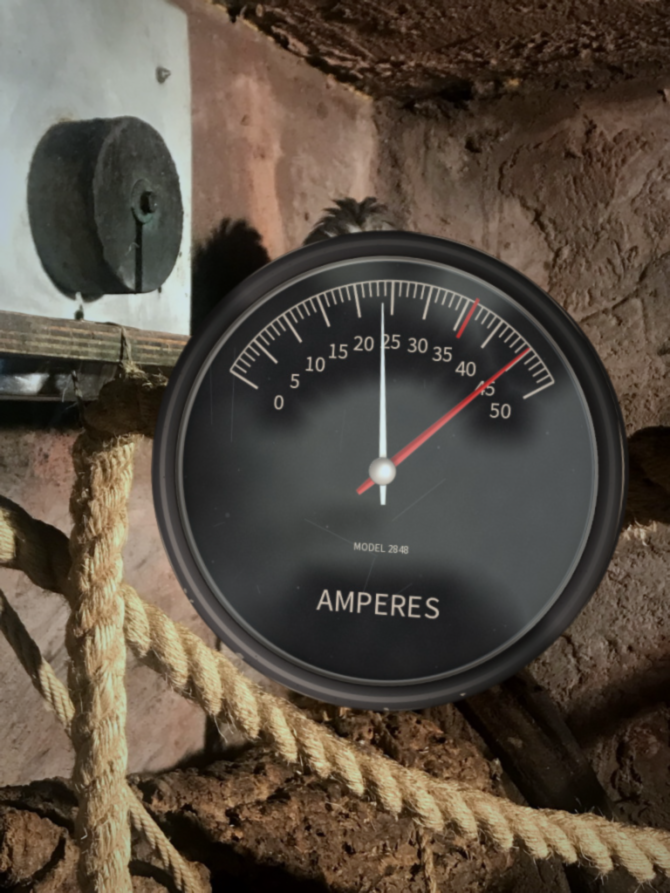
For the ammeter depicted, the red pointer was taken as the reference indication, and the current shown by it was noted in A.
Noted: 45 A
